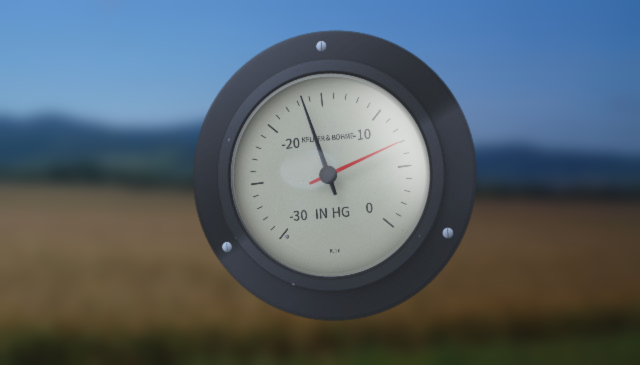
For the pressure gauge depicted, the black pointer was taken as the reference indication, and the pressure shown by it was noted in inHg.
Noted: -16.5 inHg
